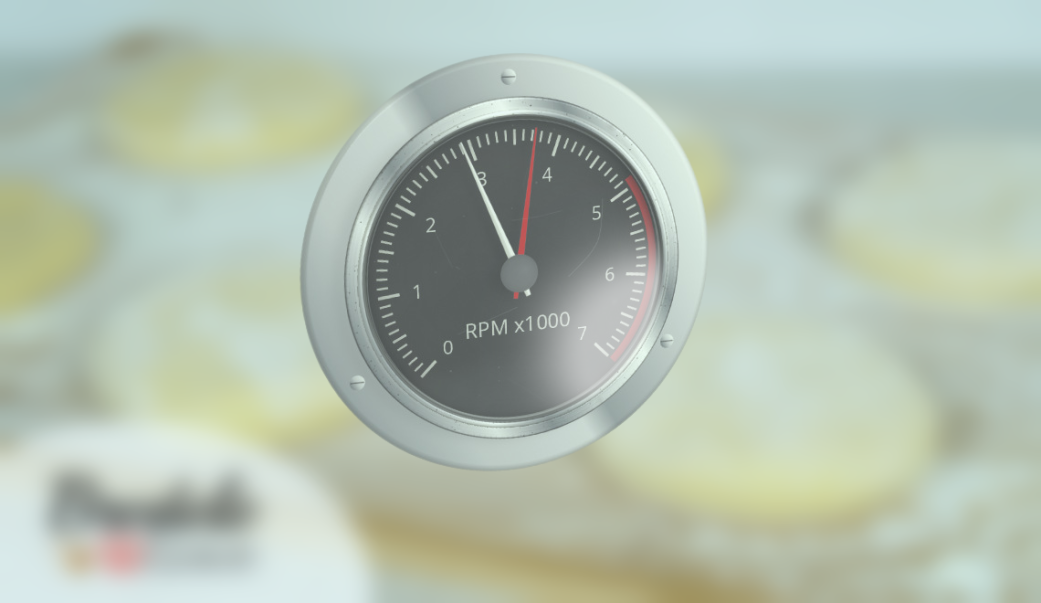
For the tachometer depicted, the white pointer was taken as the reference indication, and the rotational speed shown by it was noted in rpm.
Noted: 2900 rpm
